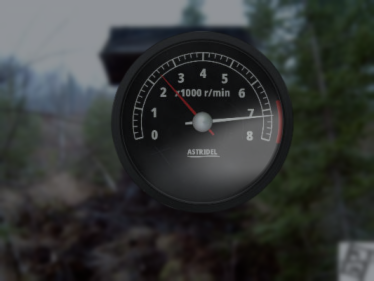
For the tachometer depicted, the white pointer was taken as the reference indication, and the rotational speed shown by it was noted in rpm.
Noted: 7200 rpm
